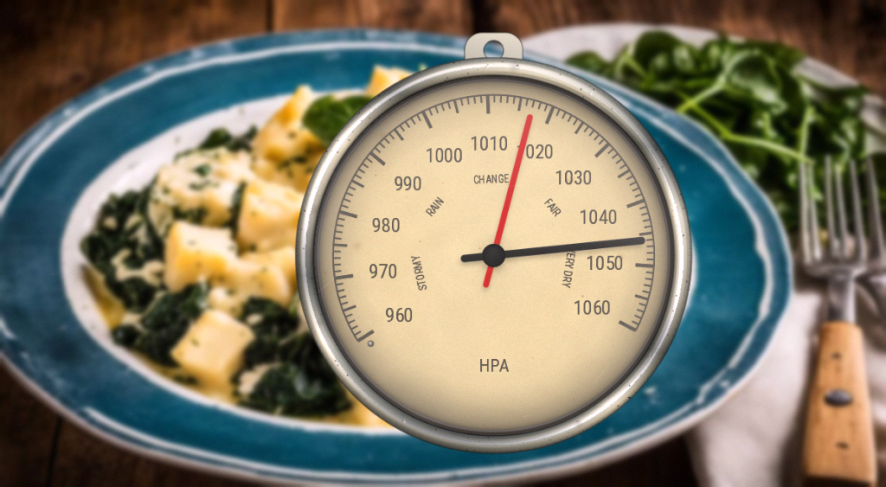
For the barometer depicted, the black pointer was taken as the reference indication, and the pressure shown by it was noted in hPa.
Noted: 1046 hPa
